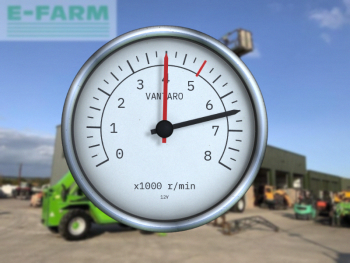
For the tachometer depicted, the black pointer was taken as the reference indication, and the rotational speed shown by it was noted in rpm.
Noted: 6500 rpm
